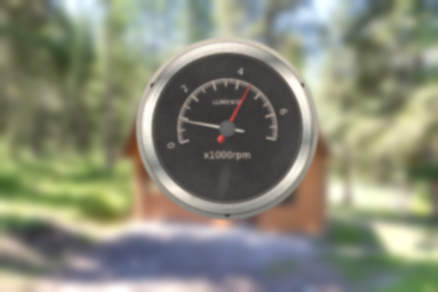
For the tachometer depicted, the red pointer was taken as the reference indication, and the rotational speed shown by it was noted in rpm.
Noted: 4500 rpm
